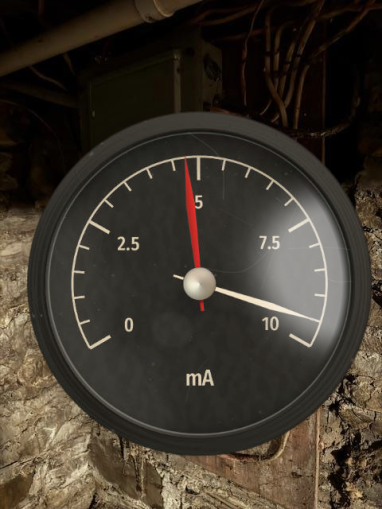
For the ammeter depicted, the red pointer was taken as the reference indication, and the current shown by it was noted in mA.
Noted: 4.75 mA
